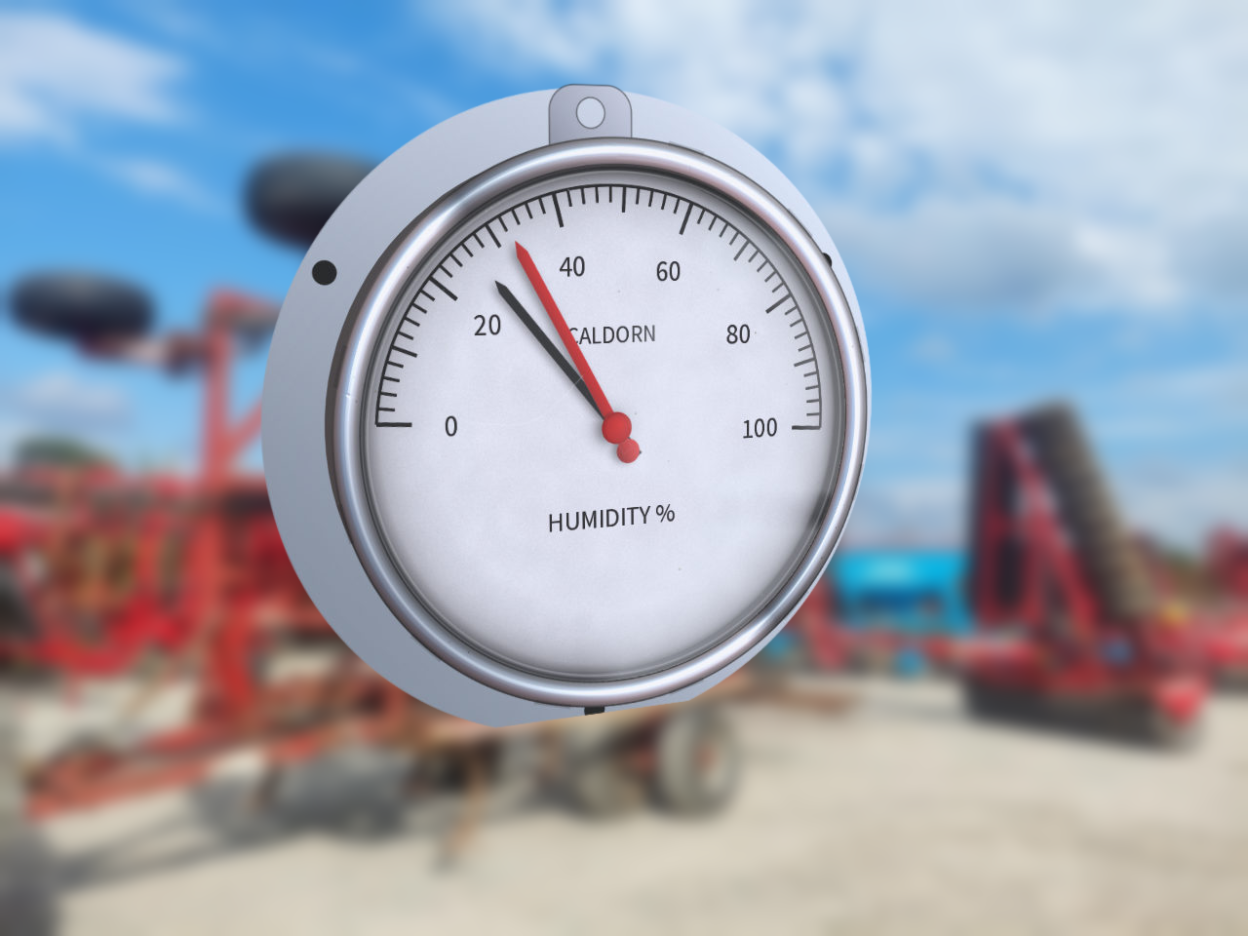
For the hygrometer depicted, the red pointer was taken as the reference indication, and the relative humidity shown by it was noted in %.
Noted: 32 %
